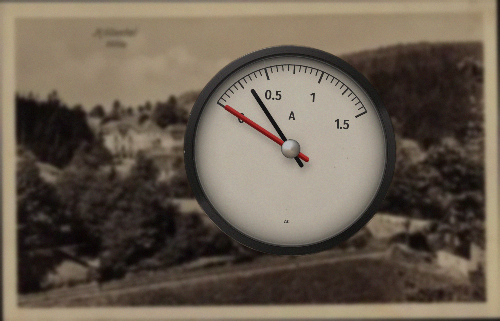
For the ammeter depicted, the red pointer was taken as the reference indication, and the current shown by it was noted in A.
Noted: 0 A
